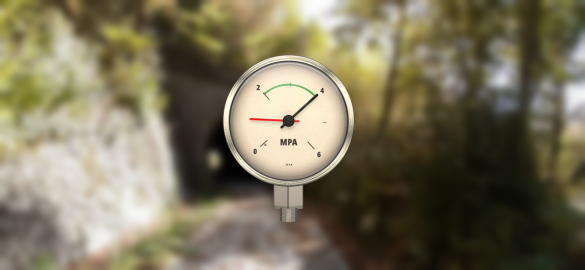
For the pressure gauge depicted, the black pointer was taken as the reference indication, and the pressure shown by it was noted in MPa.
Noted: 4 MPa
